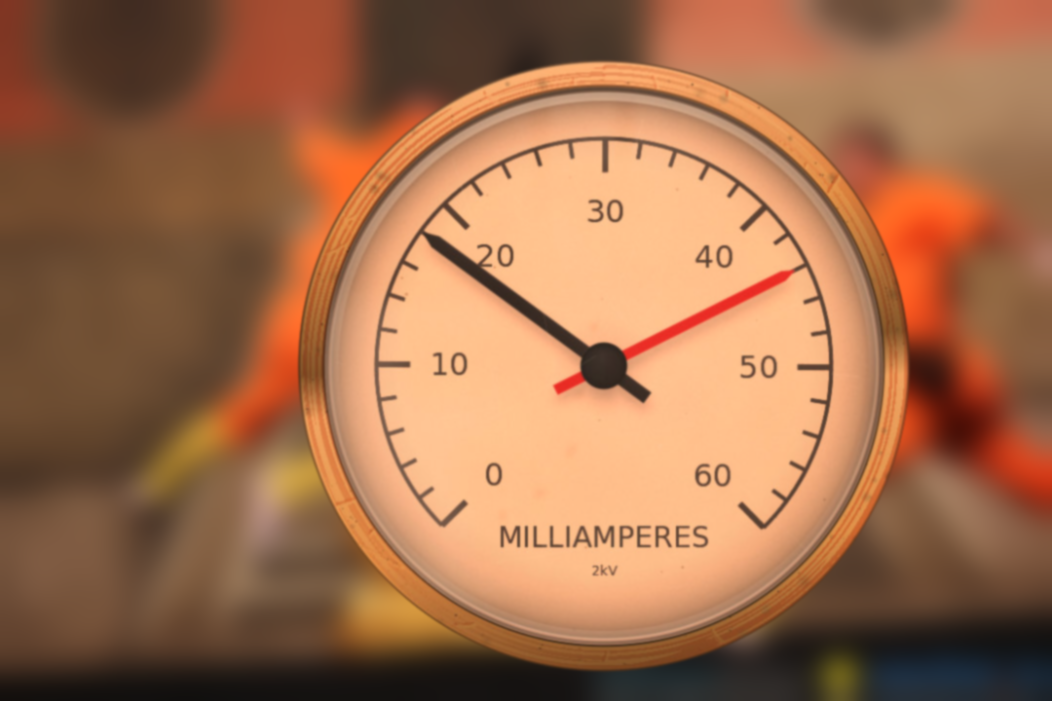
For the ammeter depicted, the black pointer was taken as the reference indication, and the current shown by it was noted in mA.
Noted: 18 mA
